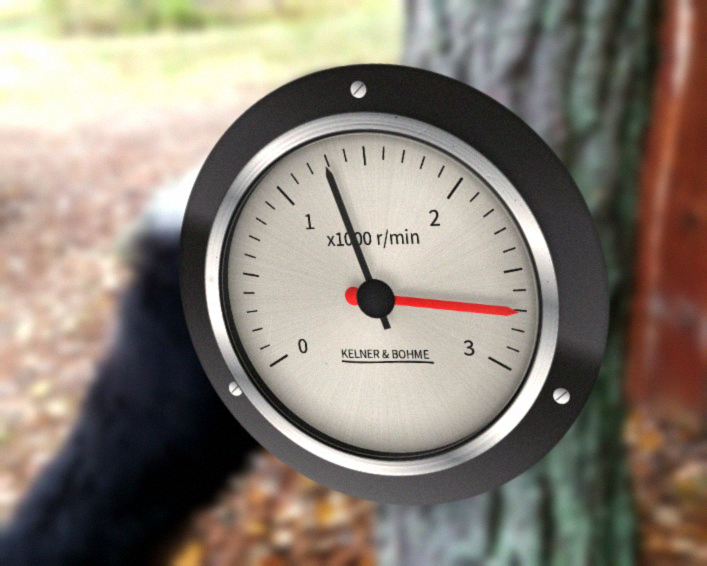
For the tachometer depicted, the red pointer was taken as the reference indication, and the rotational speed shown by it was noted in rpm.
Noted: 2700 rpm
